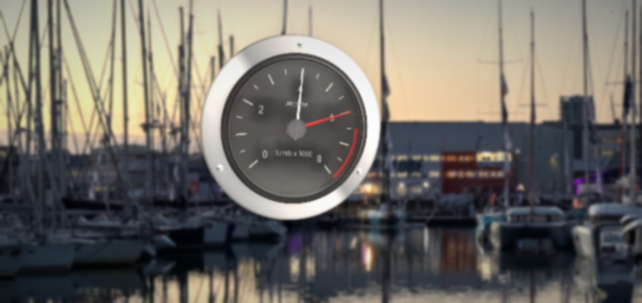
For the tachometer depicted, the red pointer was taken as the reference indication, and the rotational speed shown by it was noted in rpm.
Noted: 6000 rpm
